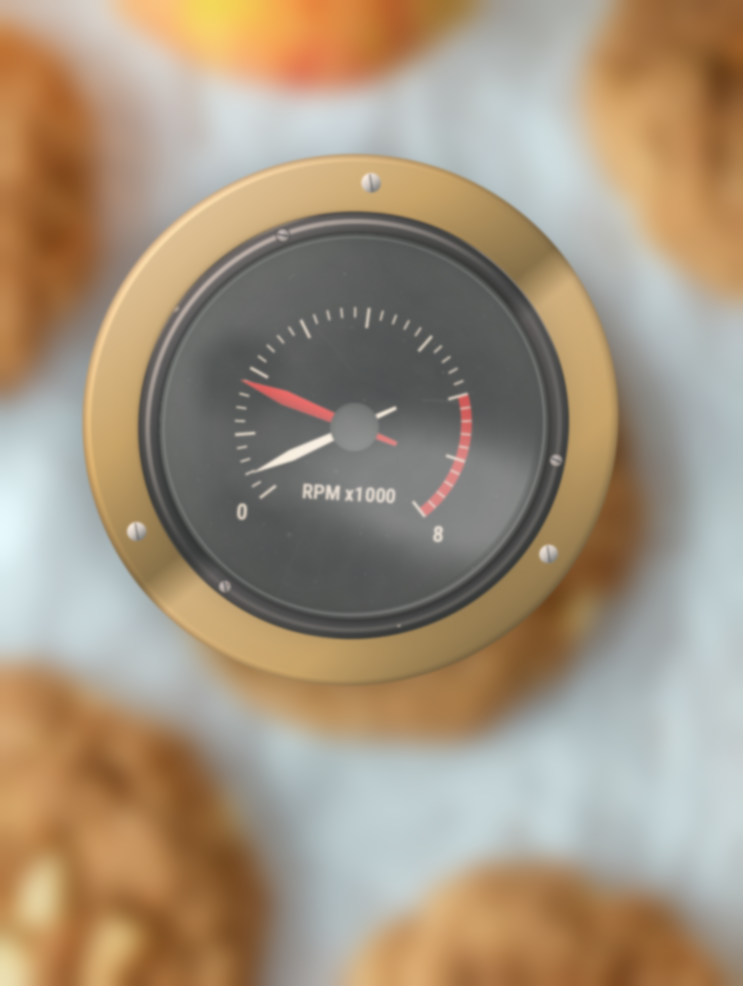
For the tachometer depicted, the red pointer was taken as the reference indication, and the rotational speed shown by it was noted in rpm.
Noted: 1800 rpm
